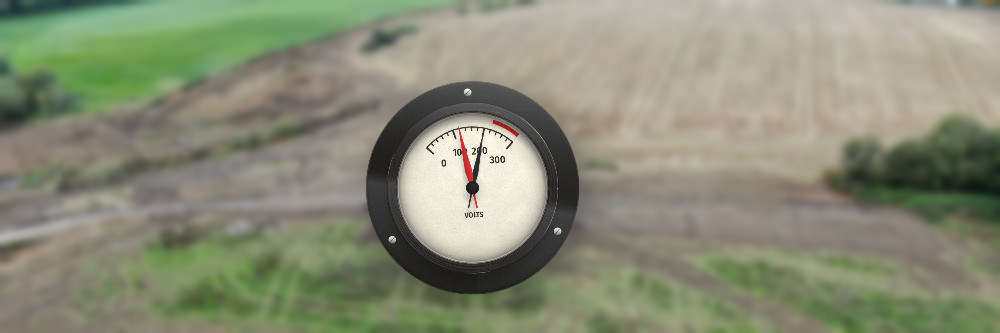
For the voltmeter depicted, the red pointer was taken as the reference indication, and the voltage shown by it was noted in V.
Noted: 120 V
